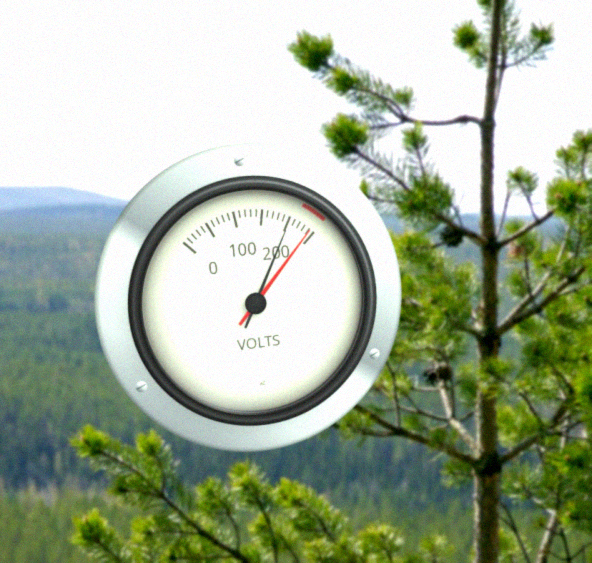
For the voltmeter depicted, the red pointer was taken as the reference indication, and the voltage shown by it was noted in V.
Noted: 240 V
